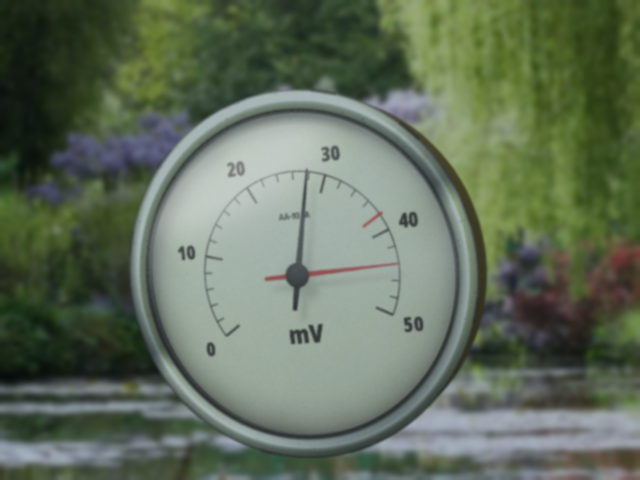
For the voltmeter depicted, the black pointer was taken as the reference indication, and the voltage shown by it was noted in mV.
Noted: 28 mV
